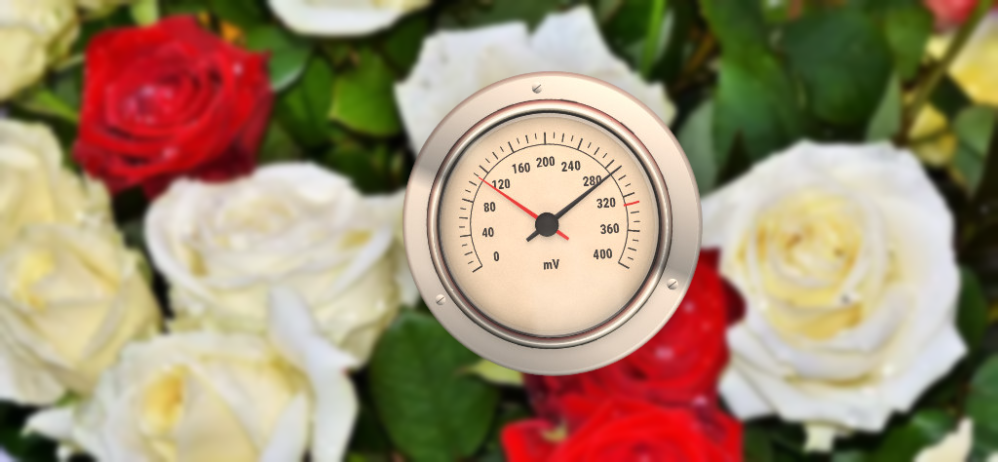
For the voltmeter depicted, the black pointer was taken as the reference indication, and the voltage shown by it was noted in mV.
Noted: 290 mV
